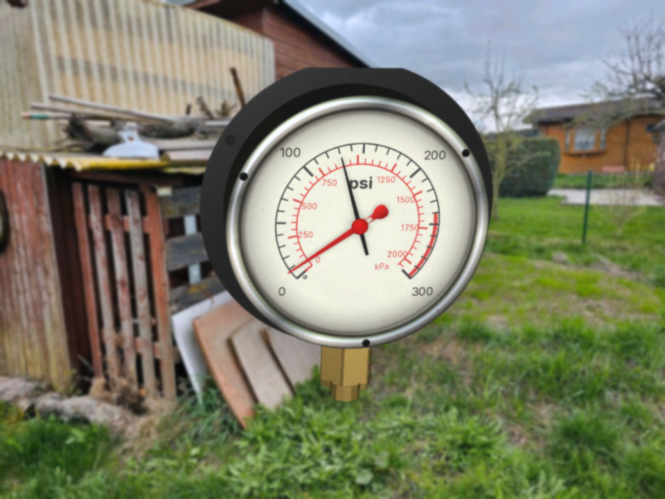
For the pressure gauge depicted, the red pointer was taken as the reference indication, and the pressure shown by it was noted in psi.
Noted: 10 psi
